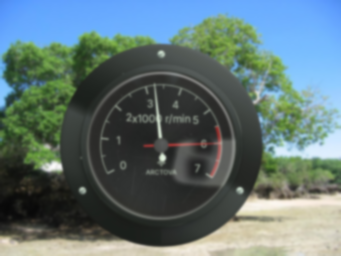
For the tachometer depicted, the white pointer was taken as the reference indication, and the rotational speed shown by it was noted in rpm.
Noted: 3250 rpm
